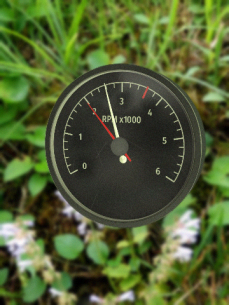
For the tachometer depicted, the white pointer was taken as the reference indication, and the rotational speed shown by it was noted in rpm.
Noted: 2600 rpm
